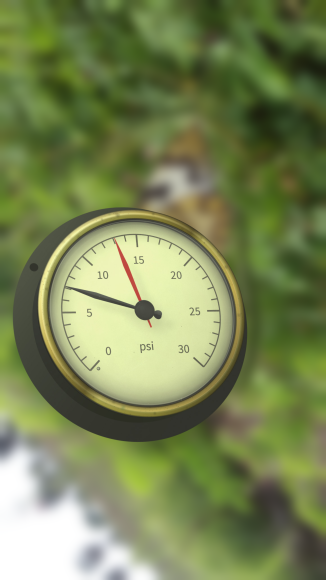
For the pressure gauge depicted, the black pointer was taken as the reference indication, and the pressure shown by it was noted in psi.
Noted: 7 psi
